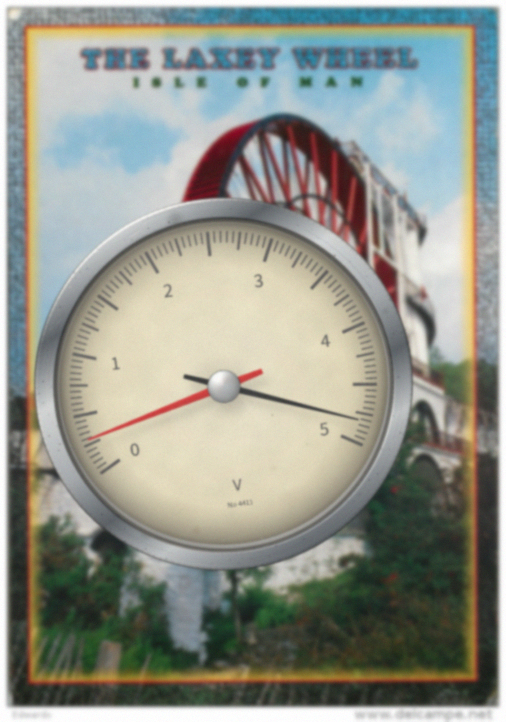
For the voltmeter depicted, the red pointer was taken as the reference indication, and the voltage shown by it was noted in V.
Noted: 0.3 V
